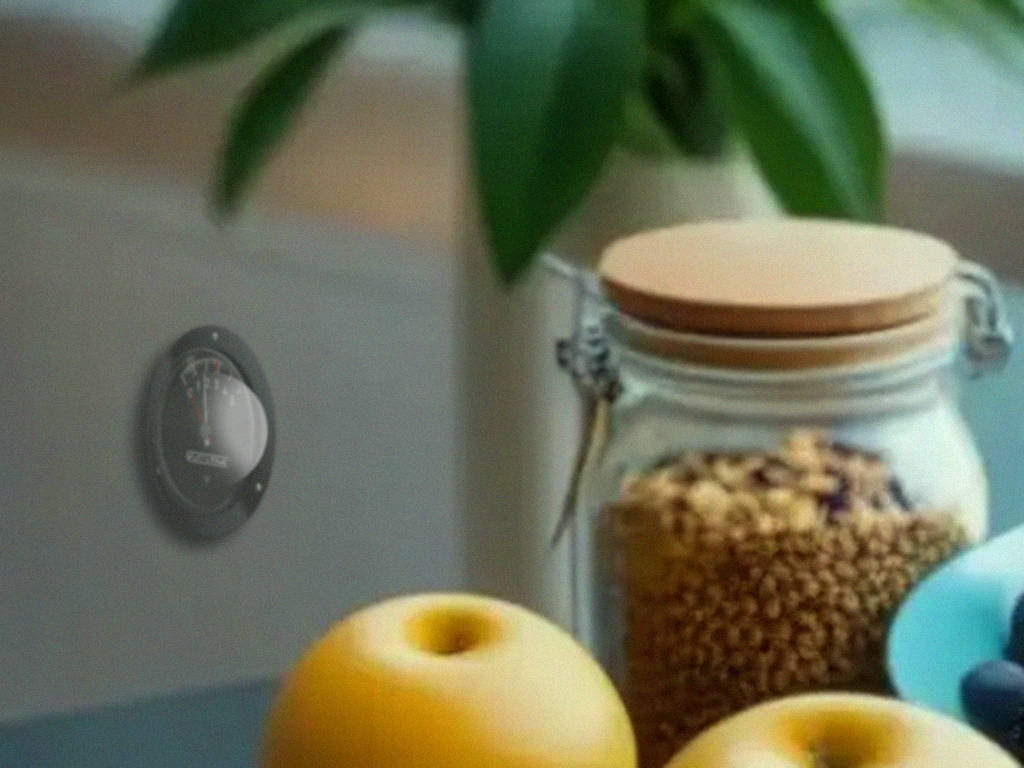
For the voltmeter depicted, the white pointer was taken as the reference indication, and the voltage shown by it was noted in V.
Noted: 2 V
